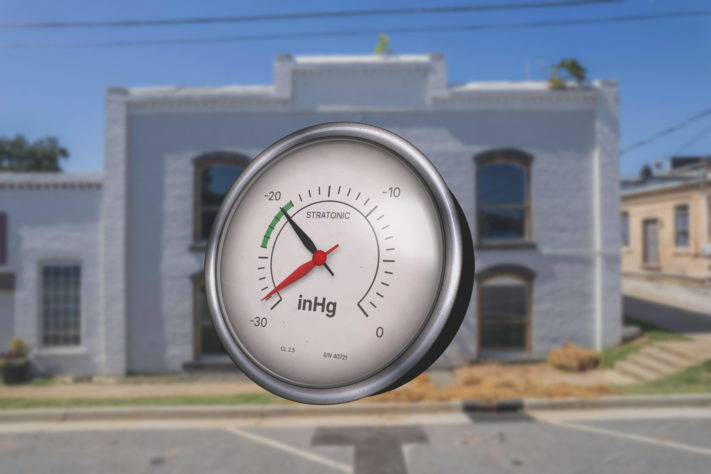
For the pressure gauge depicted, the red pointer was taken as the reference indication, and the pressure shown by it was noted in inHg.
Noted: -29 inHg
